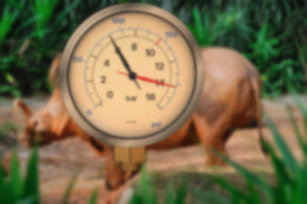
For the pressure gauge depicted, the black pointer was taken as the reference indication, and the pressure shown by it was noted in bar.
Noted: 6 bar
